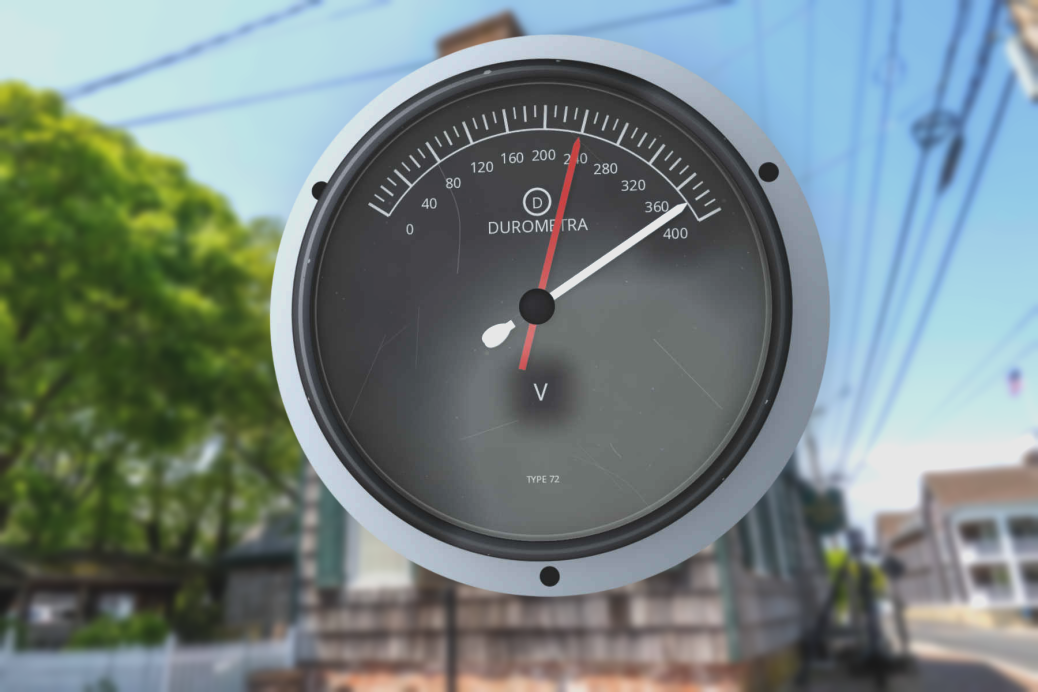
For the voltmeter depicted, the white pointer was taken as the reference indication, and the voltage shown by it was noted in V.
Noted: 380 V
